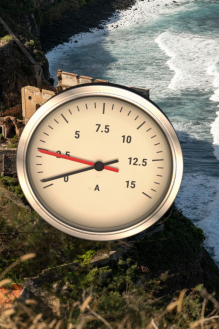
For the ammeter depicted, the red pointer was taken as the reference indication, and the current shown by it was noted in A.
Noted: 2.5 A
